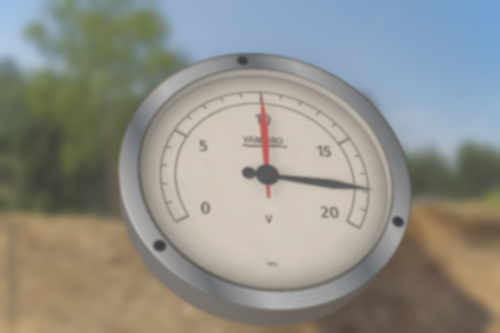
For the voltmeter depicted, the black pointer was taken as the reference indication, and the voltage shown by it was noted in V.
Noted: 18 V
